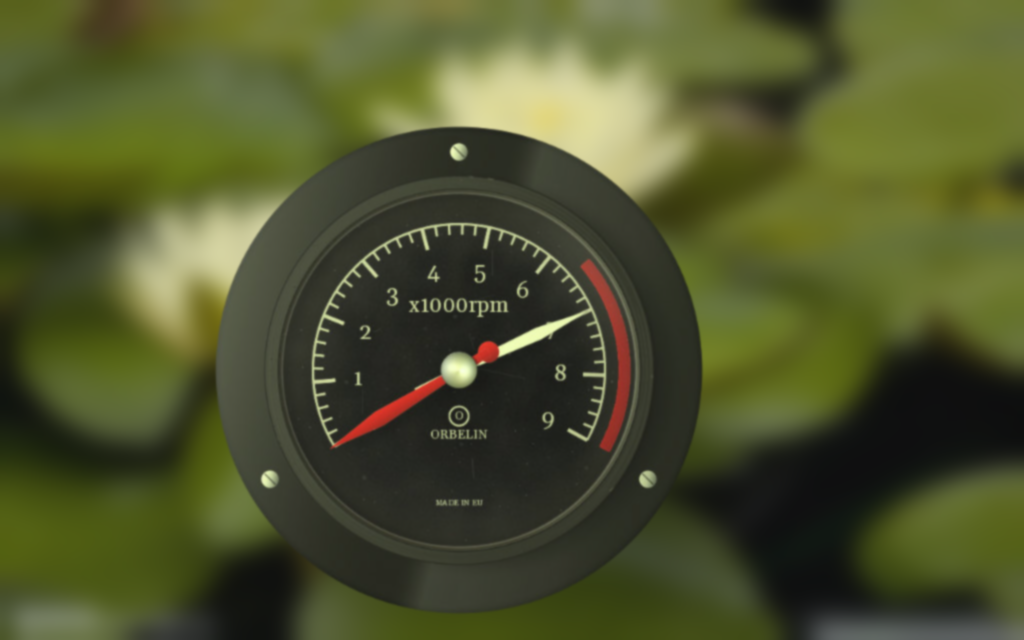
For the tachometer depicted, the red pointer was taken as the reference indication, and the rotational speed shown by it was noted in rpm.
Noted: 0 rpm
